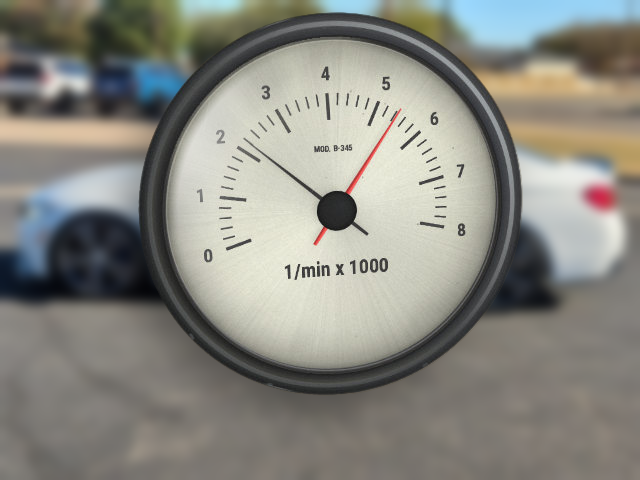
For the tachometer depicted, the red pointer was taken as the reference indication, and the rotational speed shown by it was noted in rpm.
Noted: 5400 rpm
